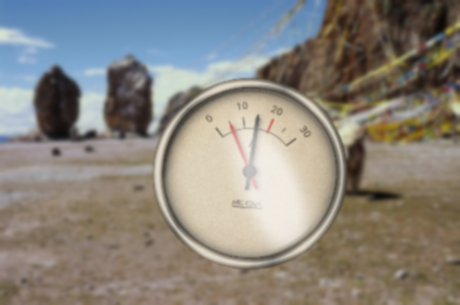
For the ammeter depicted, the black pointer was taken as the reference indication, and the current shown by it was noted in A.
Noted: 15 A
